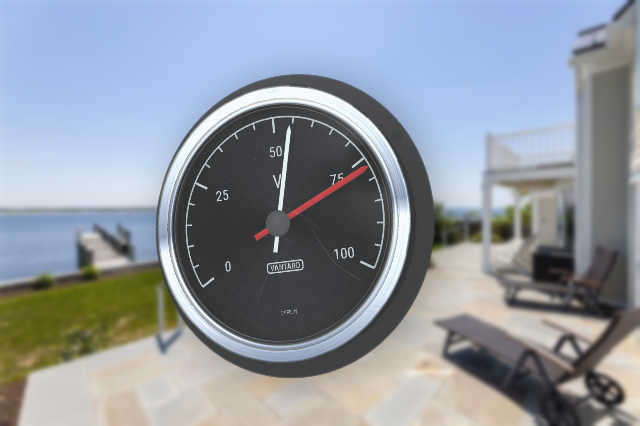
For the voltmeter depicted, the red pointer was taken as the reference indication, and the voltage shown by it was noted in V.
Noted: 77.5 V
